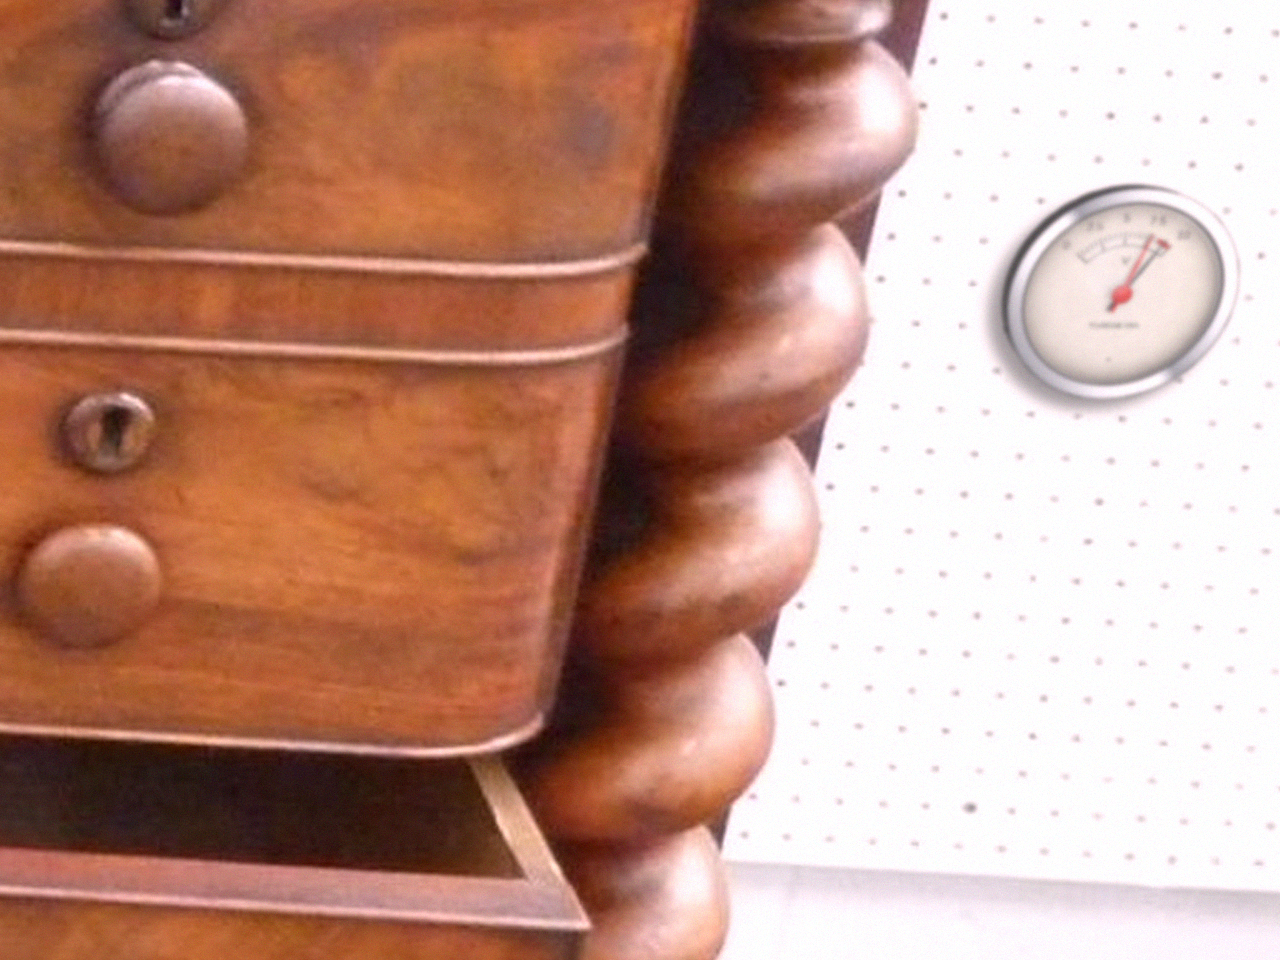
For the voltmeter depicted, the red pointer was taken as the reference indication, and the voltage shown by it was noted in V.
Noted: 7.5 V
